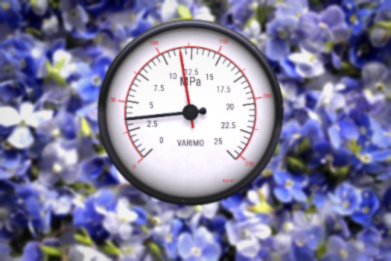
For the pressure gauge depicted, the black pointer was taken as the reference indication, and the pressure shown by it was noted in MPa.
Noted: 3.5 MPa
